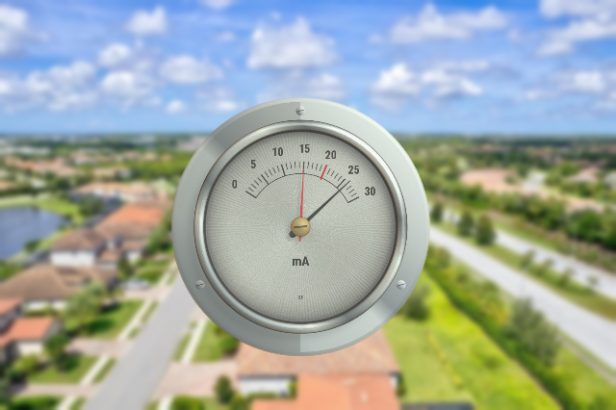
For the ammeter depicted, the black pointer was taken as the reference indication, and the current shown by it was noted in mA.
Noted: 26 mA
